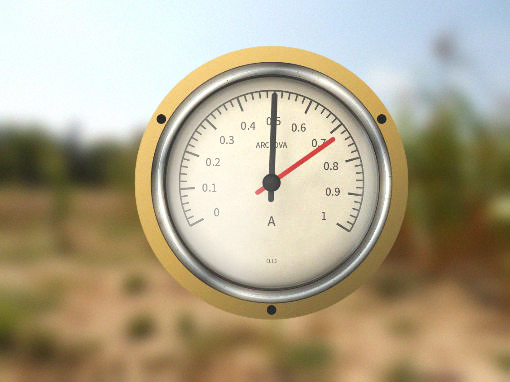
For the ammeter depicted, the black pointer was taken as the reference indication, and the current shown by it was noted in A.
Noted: 0.5 A
